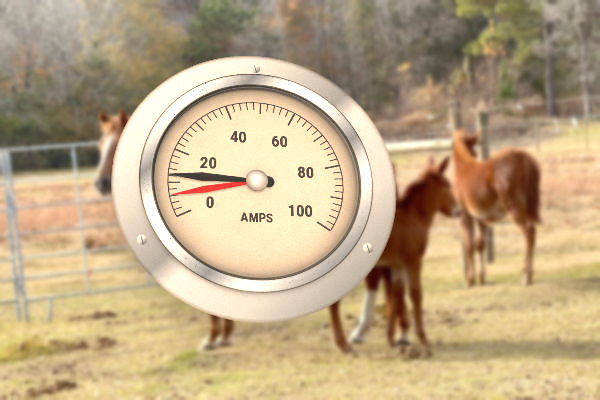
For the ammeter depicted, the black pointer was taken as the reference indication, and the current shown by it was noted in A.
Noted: 12 A
